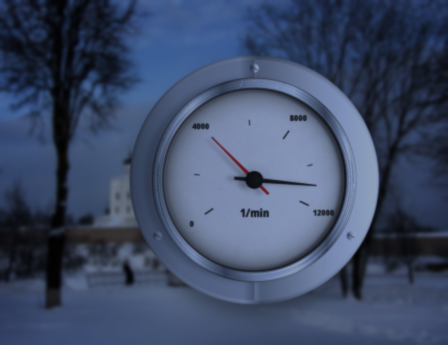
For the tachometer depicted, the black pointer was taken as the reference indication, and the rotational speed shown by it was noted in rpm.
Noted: 11000 rpm
